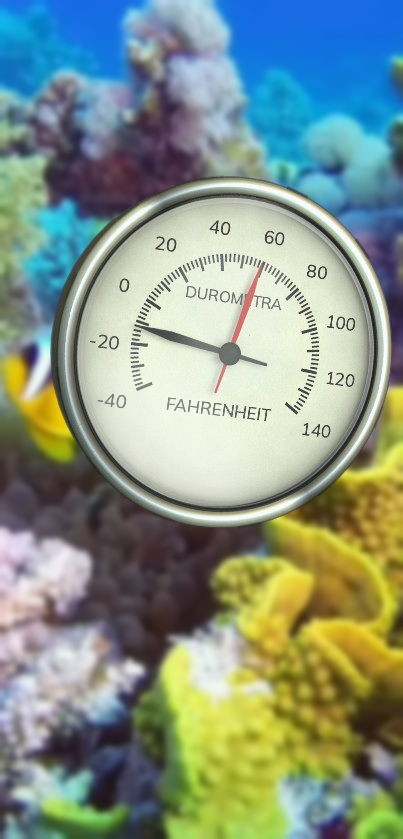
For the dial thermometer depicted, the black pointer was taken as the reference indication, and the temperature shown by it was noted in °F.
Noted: -12 °F
